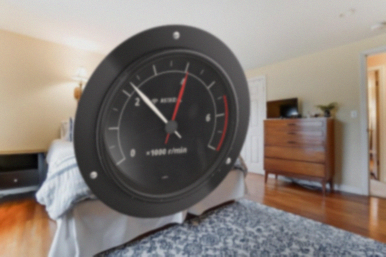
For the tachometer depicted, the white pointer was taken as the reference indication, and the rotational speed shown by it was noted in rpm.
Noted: 2250 rpm
